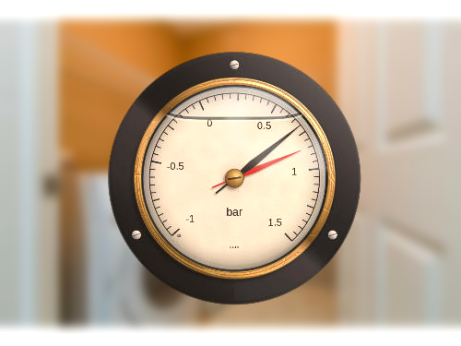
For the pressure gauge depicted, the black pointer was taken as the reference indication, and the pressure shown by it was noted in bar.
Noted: 0.7 bar
